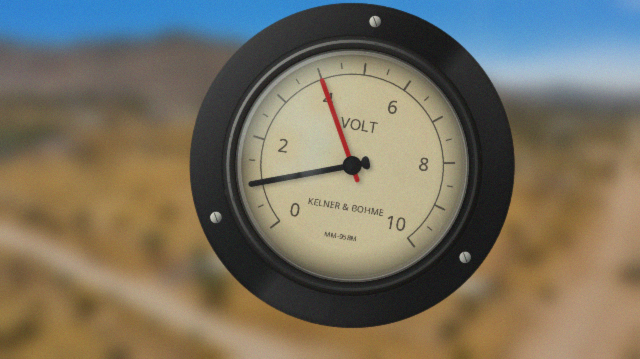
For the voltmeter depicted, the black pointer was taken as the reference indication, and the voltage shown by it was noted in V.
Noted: 1 V
